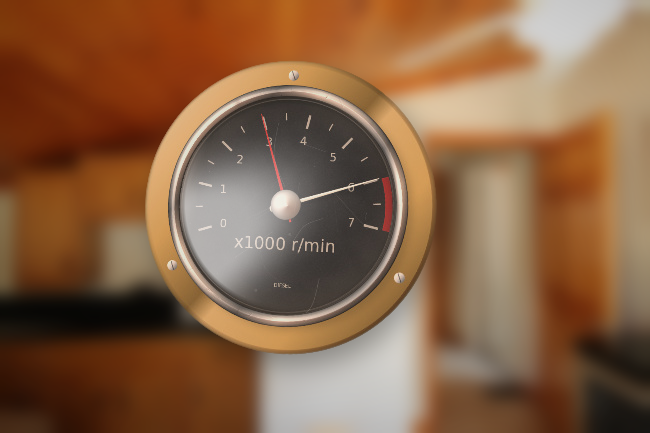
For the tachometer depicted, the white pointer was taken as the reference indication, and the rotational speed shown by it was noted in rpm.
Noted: 6000 rpm
